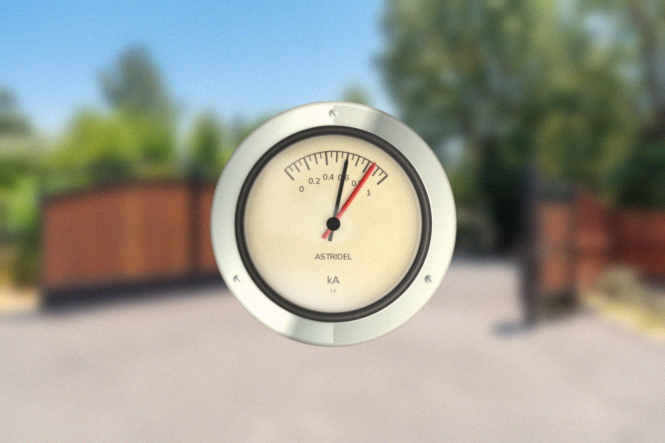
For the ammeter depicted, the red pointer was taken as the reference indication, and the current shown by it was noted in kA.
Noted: 0.85 kA
